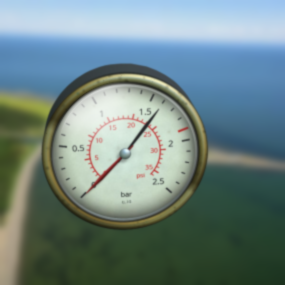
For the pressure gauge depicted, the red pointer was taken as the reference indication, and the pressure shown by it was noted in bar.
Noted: 0 bar
